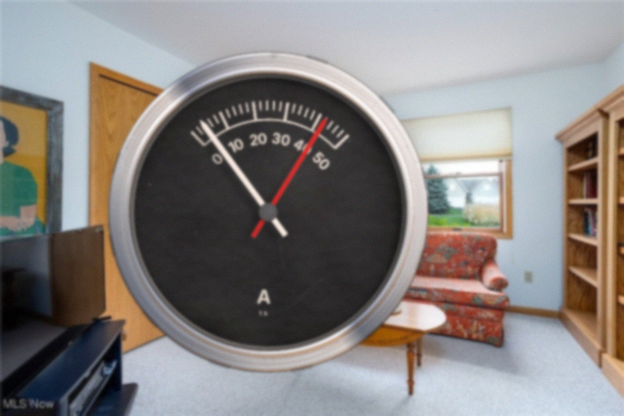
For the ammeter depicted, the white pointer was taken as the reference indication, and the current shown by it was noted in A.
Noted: 4 A
